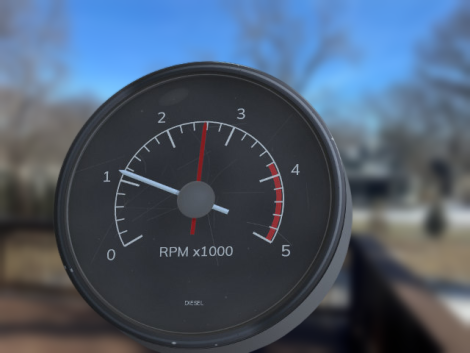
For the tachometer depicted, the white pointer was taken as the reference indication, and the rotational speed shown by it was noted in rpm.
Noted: 1100 rpm
